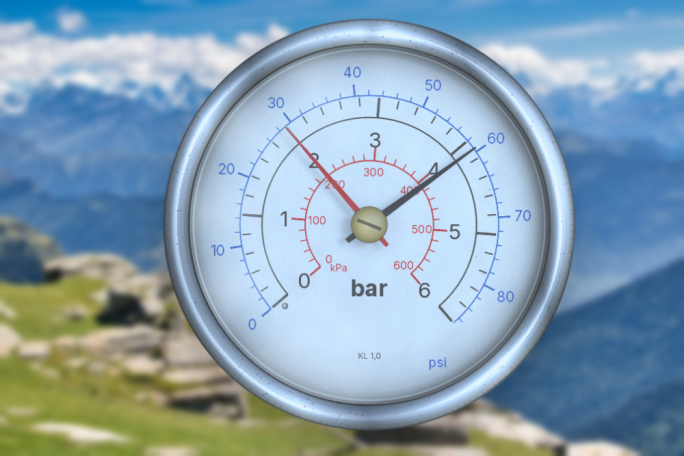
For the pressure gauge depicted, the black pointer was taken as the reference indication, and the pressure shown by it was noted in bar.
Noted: 4.1 bar
